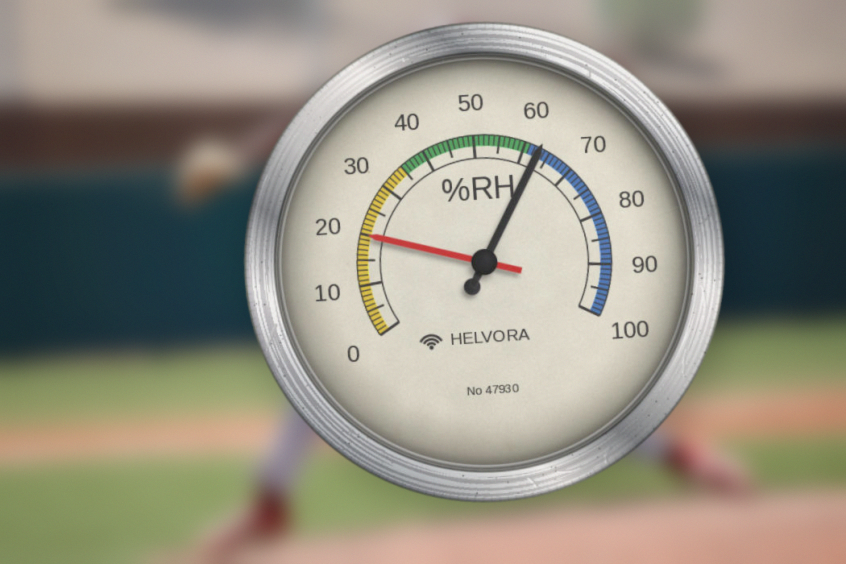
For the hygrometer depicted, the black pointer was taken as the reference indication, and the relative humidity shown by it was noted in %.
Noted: 63 %
